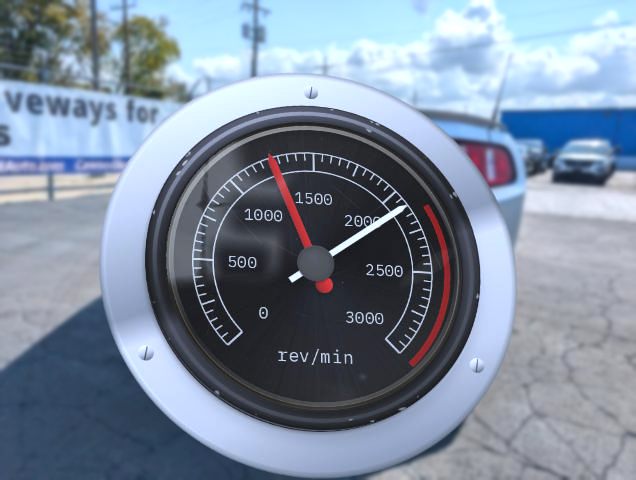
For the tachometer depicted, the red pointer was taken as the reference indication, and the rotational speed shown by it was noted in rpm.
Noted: 1250 rpm
